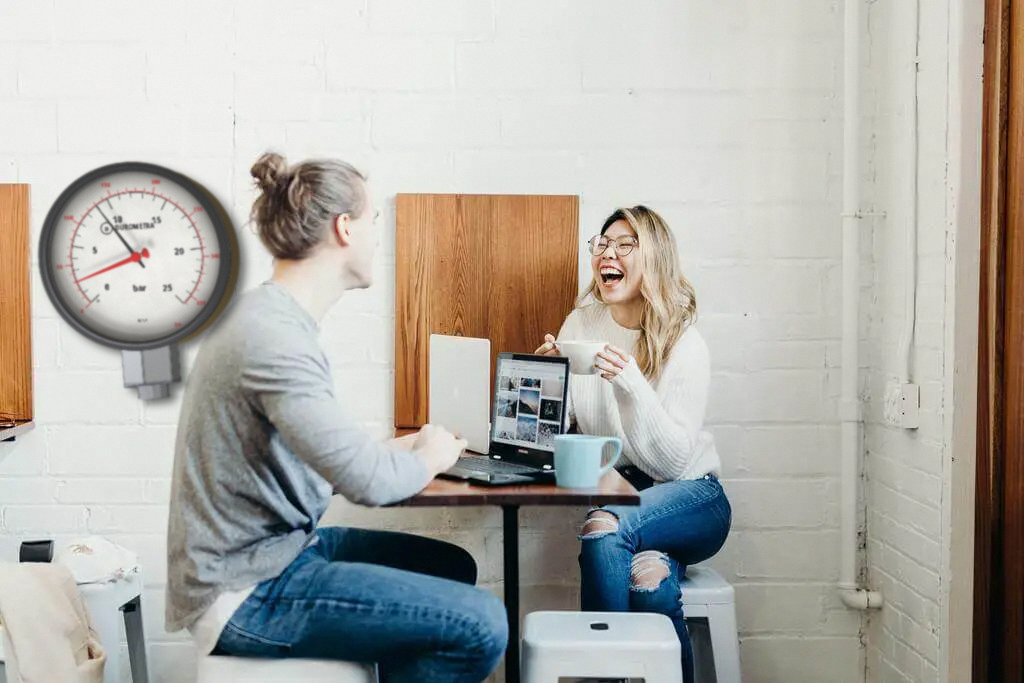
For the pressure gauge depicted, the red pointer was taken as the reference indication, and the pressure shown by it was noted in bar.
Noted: 2 bar
